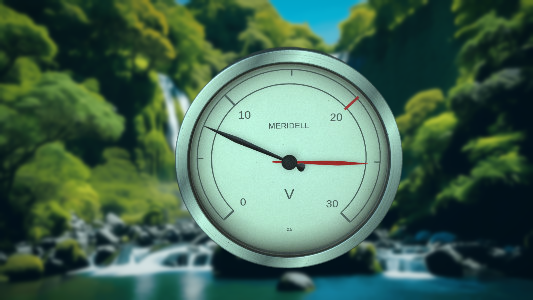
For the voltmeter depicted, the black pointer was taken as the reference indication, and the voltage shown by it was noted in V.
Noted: 7.5 V
